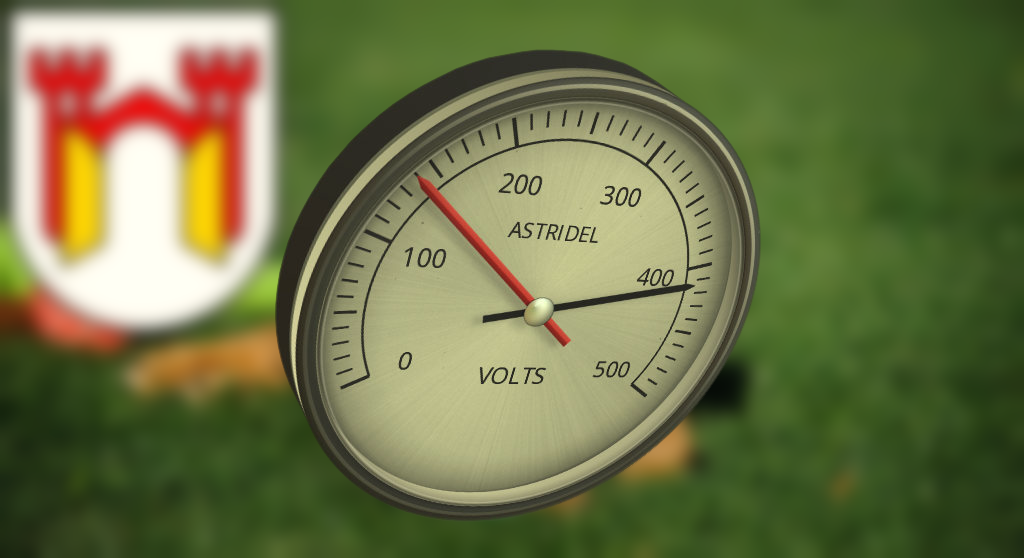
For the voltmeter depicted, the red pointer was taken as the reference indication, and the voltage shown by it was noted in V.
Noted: 140 V
